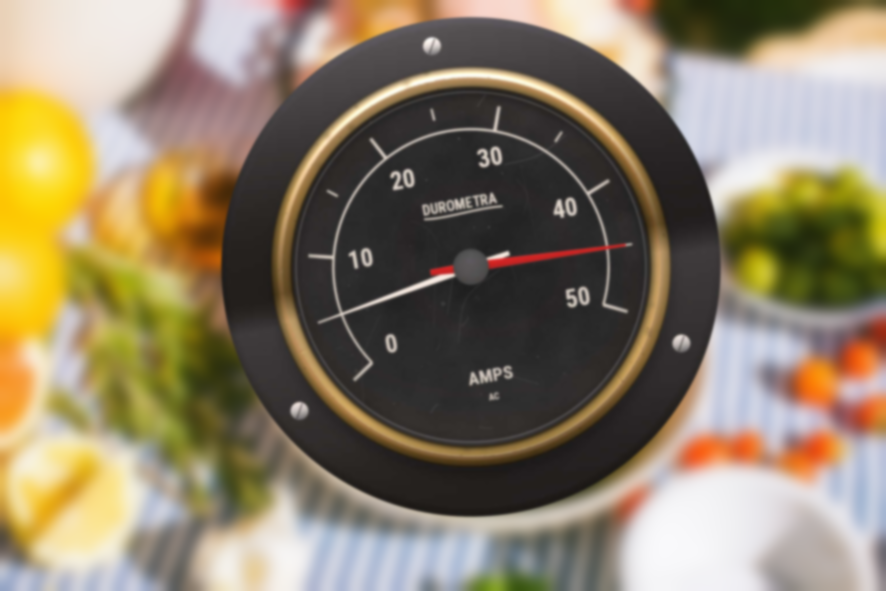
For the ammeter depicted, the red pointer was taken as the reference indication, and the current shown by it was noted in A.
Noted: 45 A
